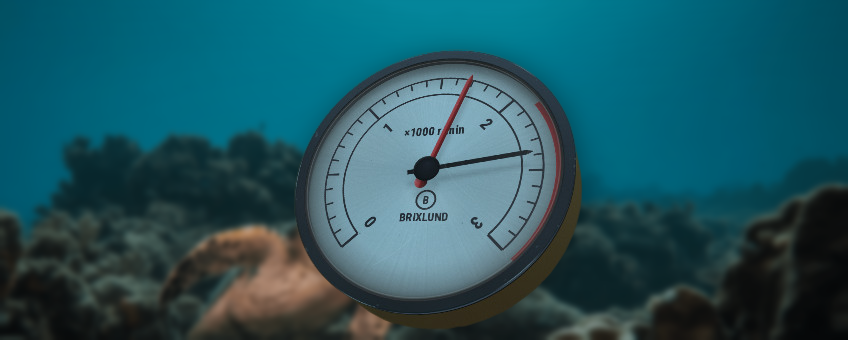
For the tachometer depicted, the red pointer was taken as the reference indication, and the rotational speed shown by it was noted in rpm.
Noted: 1700 rpm
